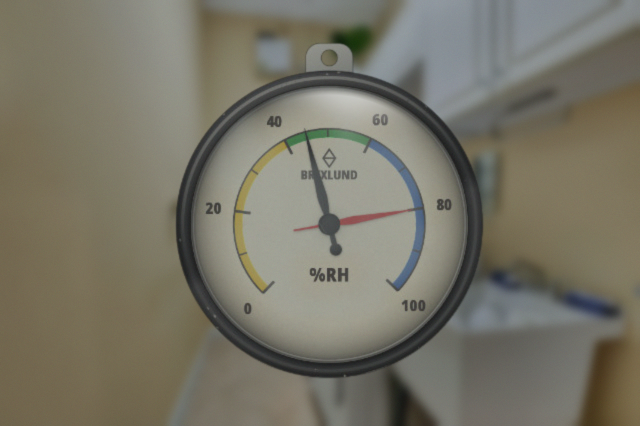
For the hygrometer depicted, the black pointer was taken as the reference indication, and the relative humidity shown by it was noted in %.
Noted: 45 %
